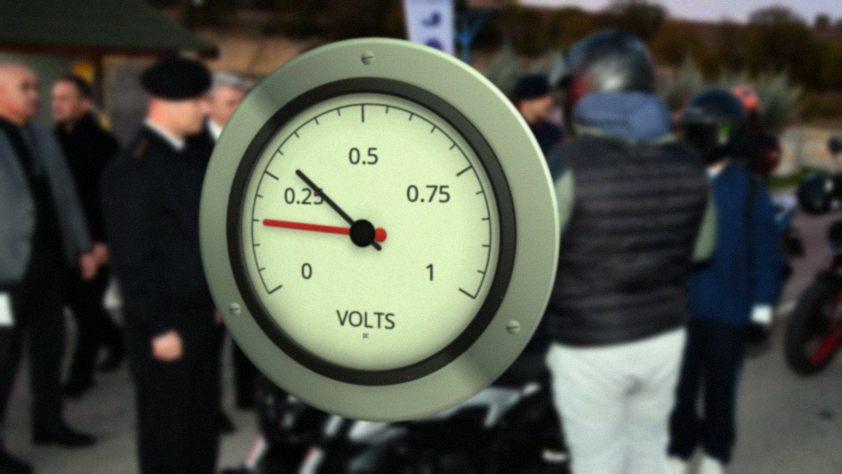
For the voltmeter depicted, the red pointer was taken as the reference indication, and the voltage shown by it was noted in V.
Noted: 0.15 V
